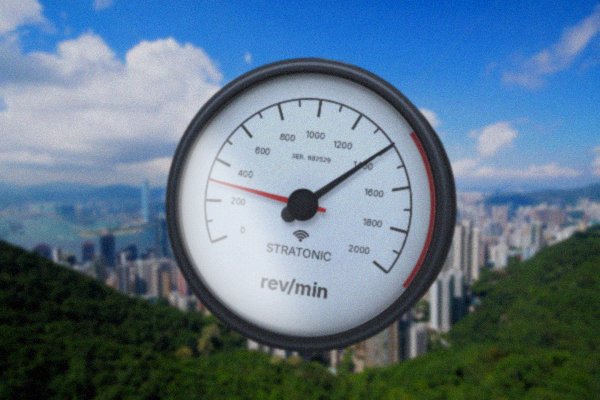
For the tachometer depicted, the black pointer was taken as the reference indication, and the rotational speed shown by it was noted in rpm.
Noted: 1400 rpm
